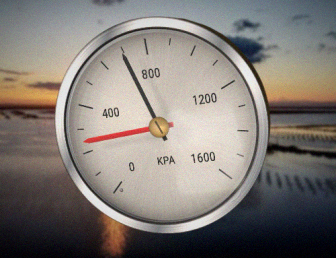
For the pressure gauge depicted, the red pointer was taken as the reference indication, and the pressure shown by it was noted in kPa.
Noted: 250 kPa
